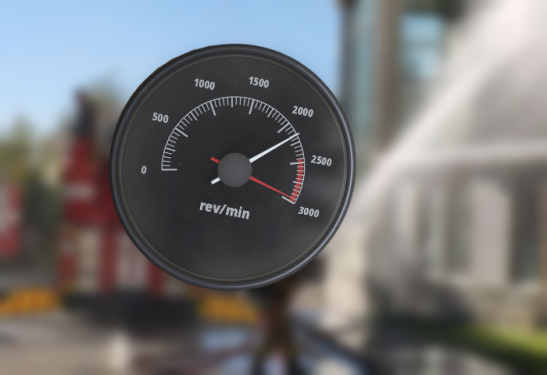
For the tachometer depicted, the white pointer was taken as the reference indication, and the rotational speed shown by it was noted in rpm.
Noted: 2150 rpm
